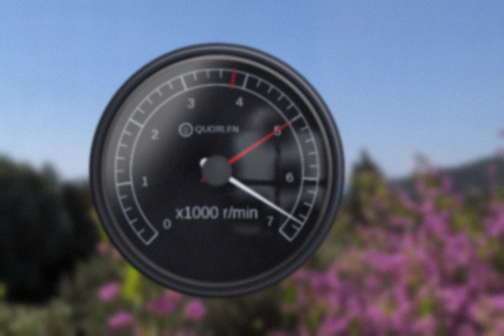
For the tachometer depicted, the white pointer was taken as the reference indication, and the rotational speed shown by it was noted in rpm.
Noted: 6700 rpm
